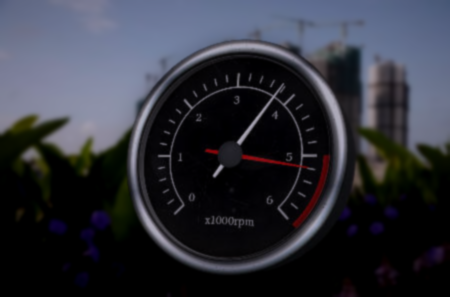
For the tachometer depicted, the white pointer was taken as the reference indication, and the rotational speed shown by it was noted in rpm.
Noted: 3800 rpm
